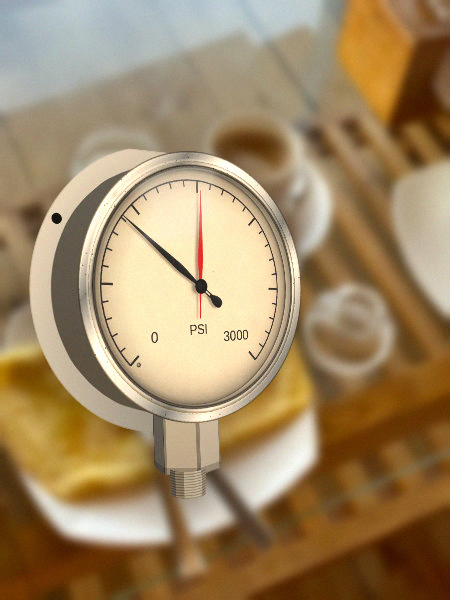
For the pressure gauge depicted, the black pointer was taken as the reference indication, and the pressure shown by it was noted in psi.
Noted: 900 psi
